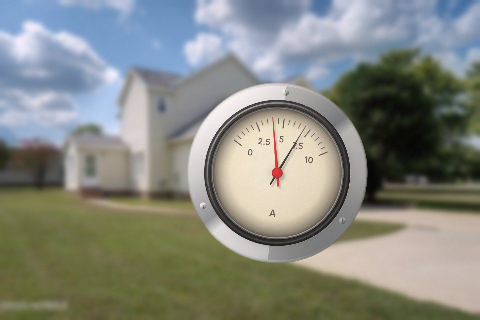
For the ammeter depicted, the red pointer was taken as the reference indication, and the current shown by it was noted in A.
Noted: 4 A
